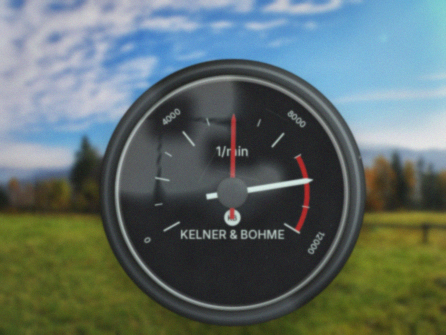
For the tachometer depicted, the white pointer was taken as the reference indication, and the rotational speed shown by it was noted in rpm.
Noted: 10000 rpm
